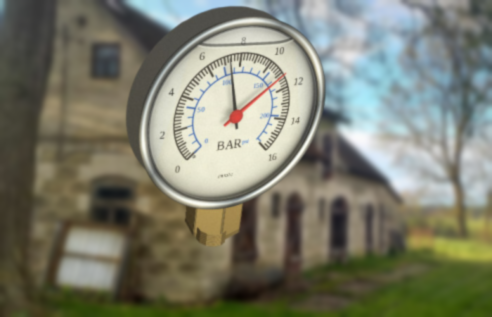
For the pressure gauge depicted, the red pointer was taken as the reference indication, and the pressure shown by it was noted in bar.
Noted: 11 bar
